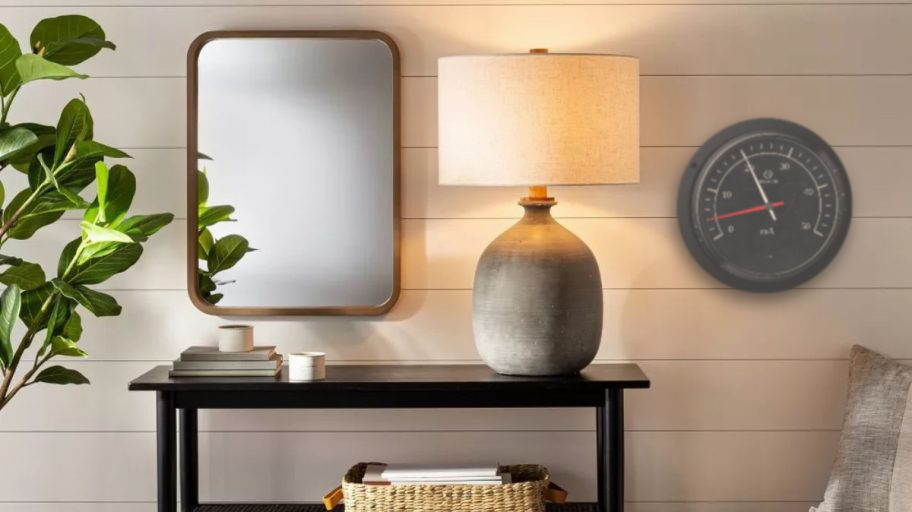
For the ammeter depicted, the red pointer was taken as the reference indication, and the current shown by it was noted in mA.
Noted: 4 mA
